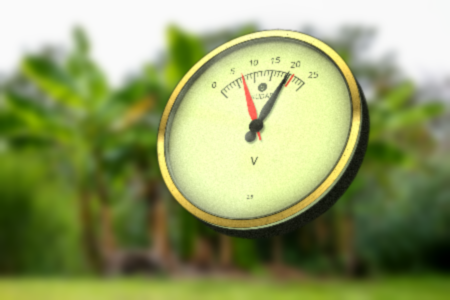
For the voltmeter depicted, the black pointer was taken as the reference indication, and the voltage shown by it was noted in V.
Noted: 20 V
